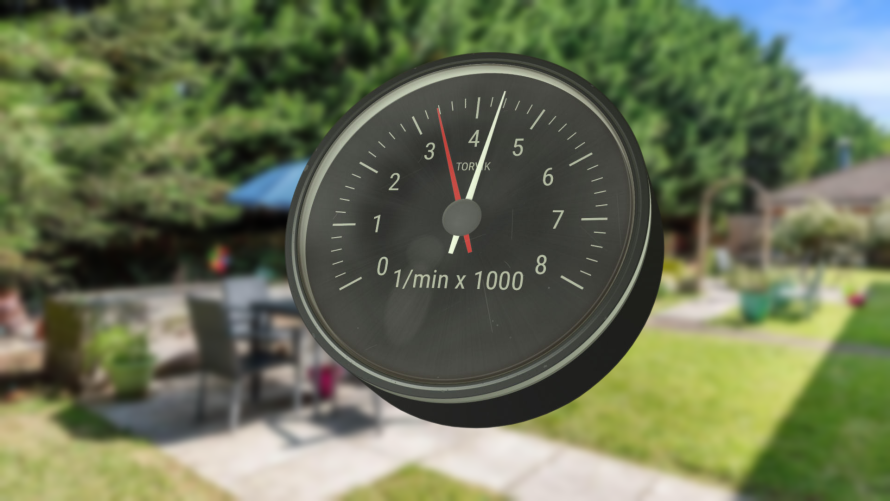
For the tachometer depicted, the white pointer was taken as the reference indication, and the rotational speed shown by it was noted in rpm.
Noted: 4400 rpm
